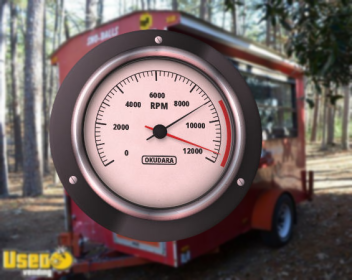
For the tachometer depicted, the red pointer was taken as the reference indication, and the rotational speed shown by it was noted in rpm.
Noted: 11600 rpm
